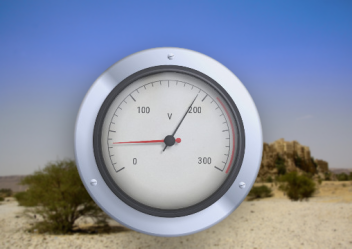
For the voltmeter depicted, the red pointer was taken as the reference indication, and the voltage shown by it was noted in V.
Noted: 35 V
